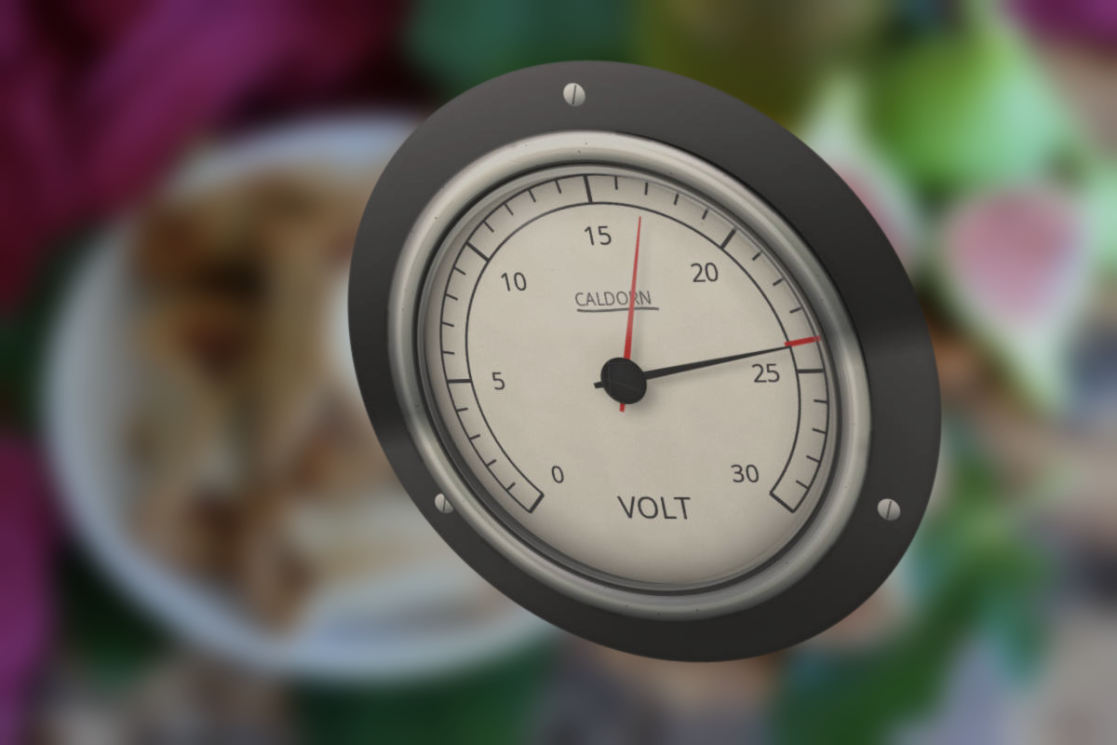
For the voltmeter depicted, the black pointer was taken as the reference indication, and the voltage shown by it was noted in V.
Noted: 24 V
